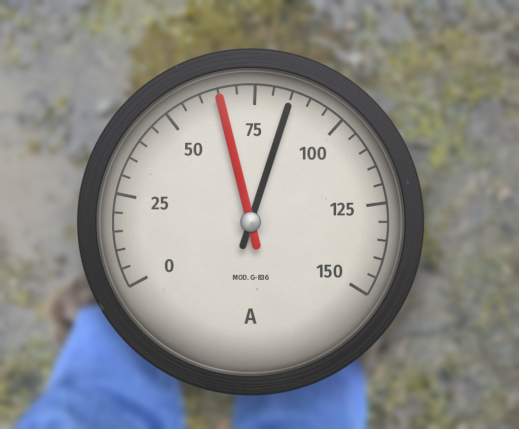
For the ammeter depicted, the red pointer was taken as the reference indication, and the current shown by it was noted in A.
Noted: 65 A
